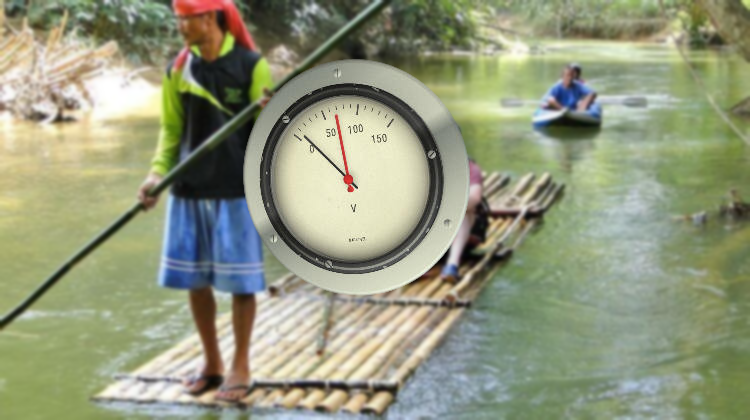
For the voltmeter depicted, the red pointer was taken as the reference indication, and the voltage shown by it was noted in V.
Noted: 70 V
